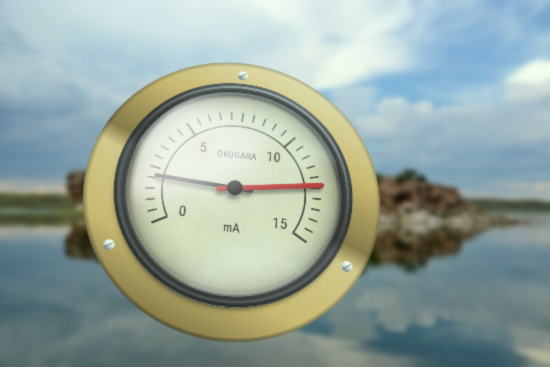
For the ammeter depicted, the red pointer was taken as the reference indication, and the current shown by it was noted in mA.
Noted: 12.5 mA
